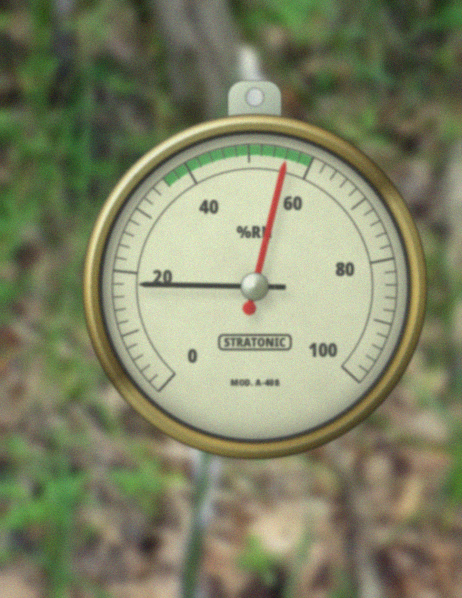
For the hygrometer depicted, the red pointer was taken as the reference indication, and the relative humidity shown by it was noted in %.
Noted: 56 %
